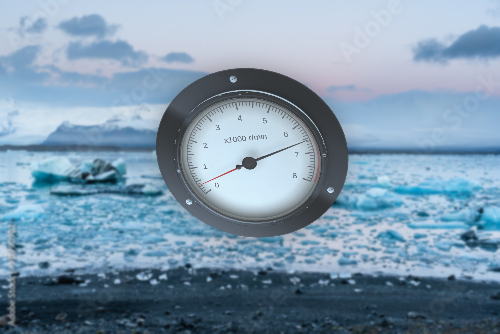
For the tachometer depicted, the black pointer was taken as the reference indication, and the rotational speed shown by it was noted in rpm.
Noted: 6500 rpm
